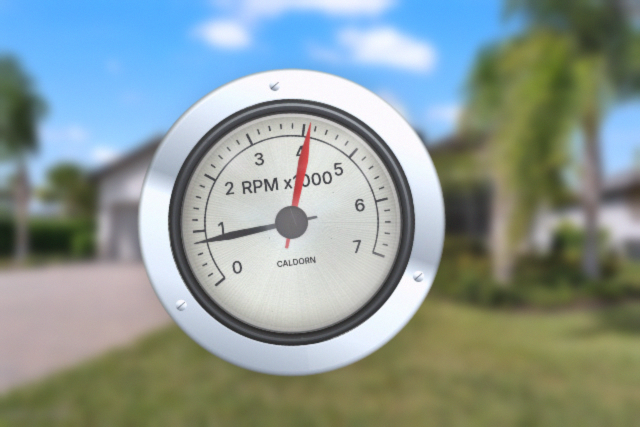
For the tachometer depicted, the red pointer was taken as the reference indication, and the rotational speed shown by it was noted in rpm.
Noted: 4100 rpm
